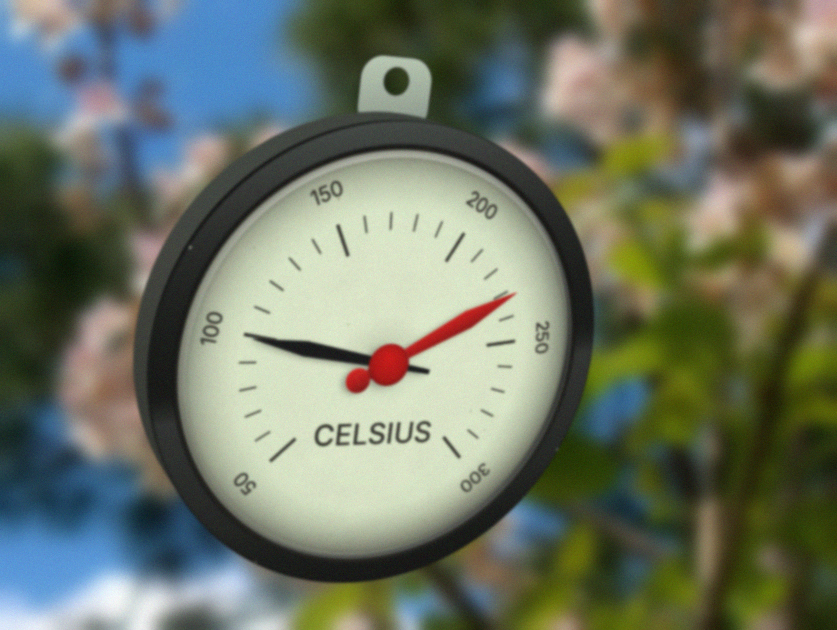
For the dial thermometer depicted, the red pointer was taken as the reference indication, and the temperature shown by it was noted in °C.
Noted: 230 °C
